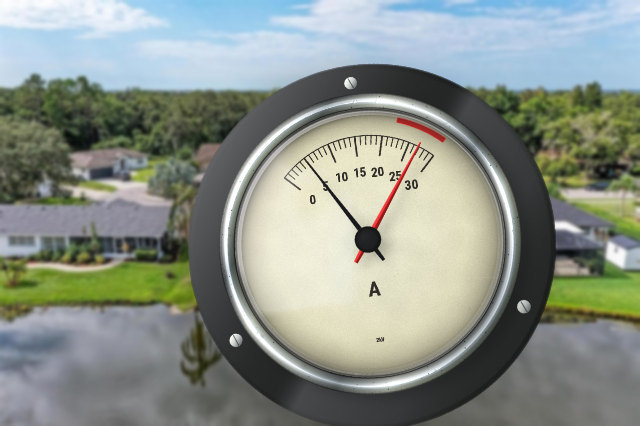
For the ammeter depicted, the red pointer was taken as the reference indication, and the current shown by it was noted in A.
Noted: 27 A
